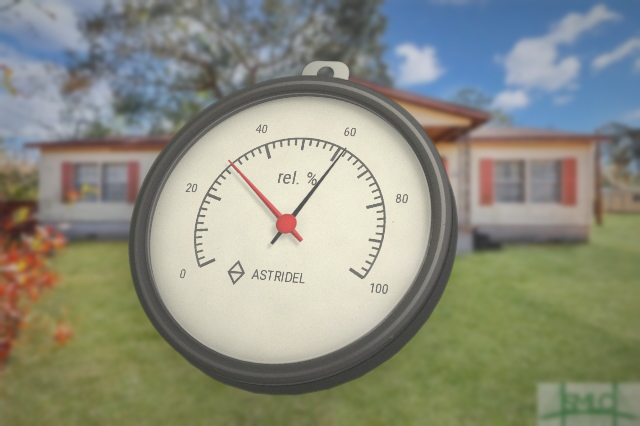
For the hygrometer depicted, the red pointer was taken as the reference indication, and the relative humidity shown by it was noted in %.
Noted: 30 %
